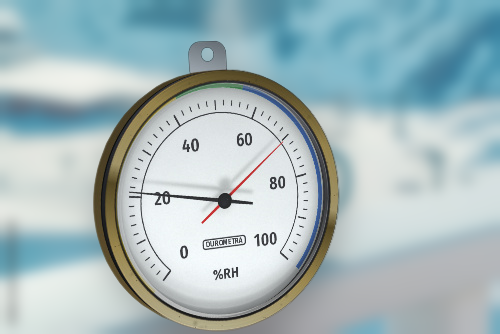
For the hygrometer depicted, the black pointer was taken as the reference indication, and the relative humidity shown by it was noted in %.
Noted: 21 %
